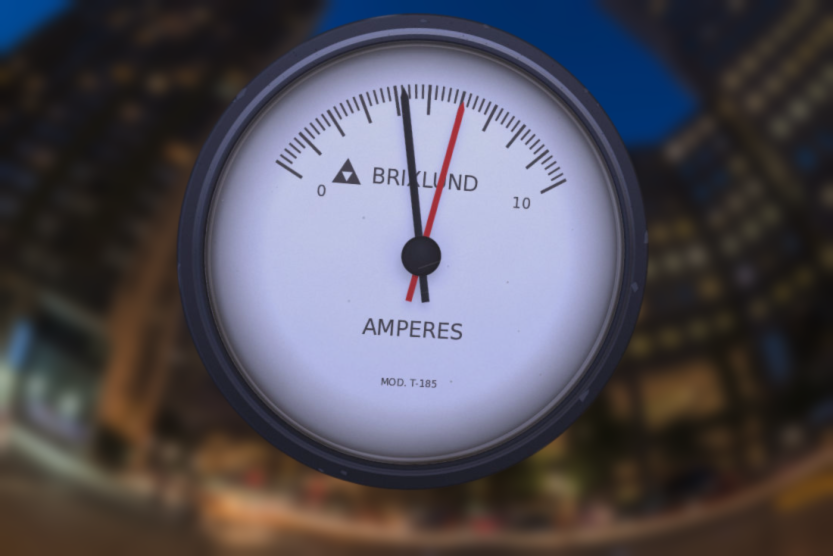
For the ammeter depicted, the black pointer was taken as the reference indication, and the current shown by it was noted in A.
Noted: 4.2 A
